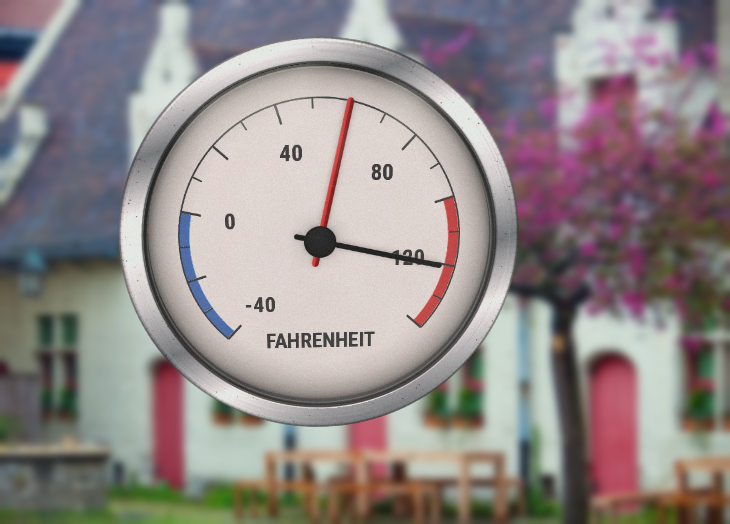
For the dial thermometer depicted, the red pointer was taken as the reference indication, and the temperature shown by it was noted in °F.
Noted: 60 °F
